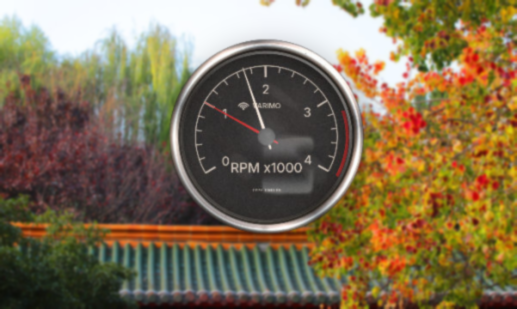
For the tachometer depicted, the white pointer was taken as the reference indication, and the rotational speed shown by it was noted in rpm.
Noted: 1700 rpm
